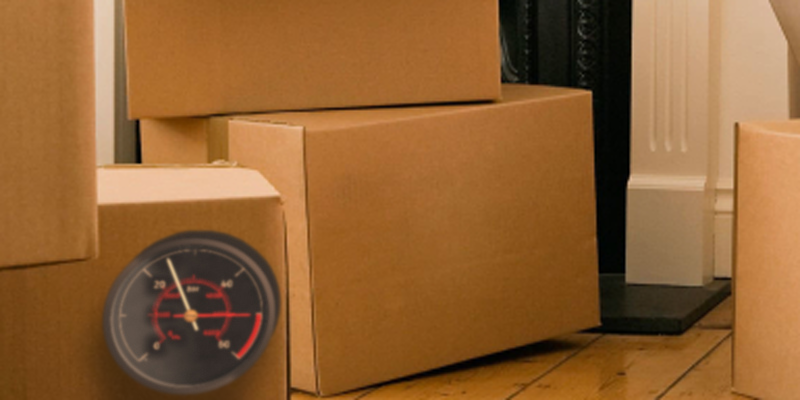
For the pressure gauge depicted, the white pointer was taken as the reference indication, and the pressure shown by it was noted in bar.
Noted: 25 bar
